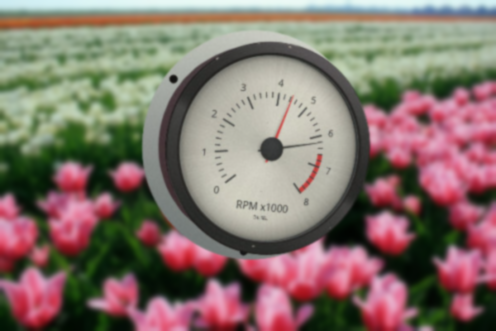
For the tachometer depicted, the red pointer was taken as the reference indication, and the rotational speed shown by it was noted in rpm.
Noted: 4400 rpm
